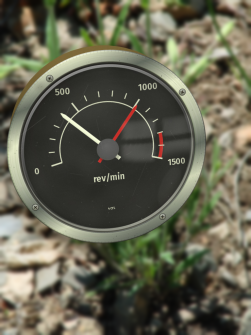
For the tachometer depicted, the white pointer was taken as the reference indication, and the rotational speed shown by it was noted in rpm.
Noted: 400 rpm
